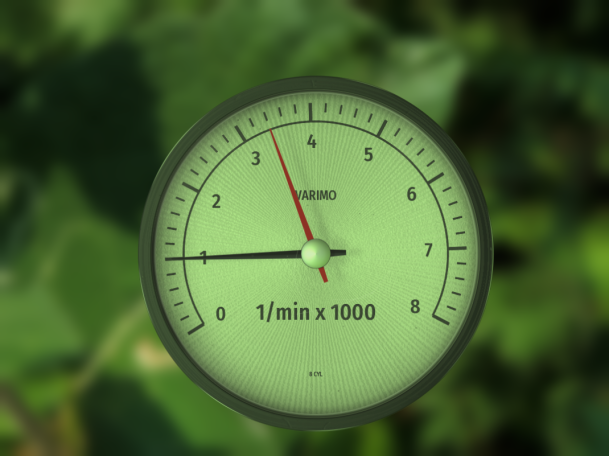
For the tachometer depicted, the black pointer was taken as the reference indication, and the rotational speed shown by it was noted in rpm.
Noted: 1000 rpm
